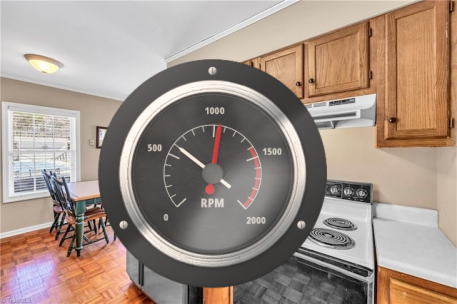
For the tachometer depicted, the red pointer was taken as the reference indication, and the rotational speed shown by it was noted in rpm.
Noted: 1050 rpm
